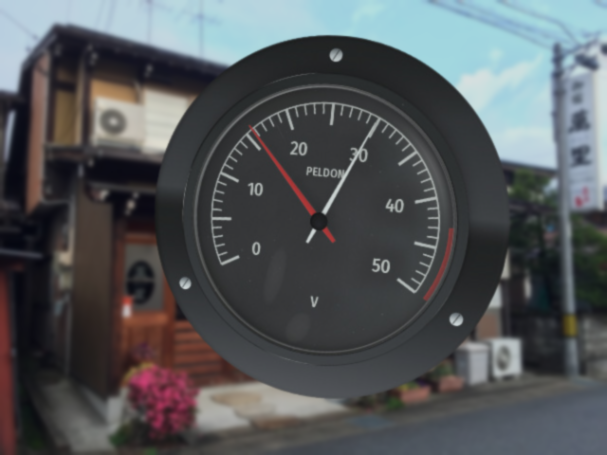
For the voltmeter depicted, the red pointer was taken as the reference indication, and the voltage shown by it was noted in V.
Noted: 16 V
